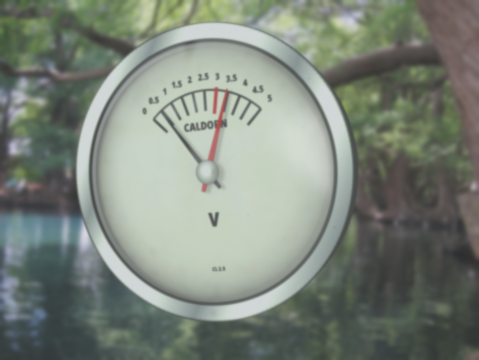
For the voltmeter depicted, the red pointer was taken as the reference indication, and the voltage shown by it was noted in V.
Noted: 3.5 V
